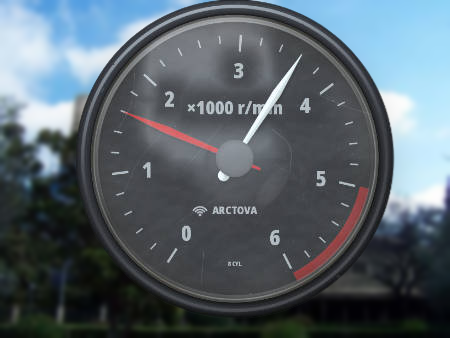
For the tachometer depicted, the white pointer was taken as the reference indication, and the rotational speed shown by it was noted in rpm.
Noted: 3600 rpm
